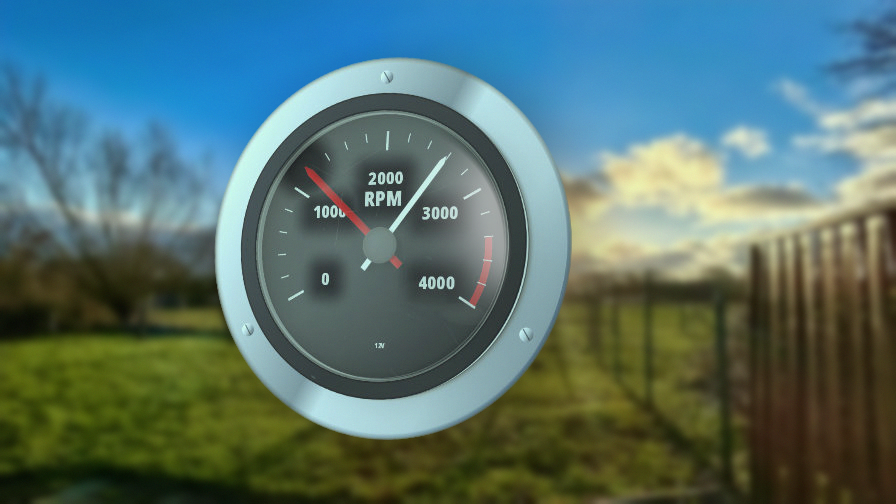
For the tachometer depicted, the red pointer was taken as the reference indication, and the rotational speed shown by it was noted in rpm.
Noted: 1200 rpm
